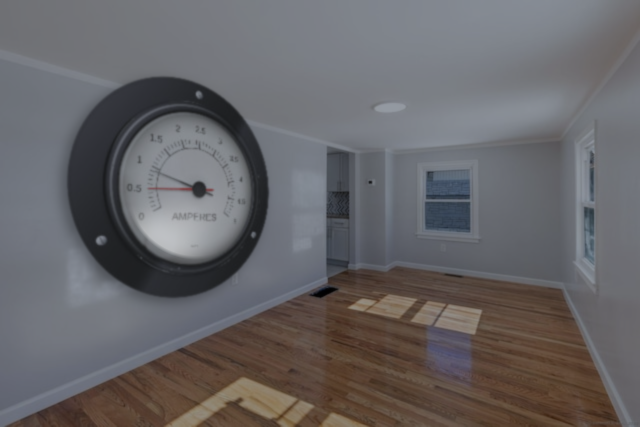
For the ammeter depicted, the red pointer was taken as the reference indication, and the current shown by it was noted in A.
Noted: 0.5 A
